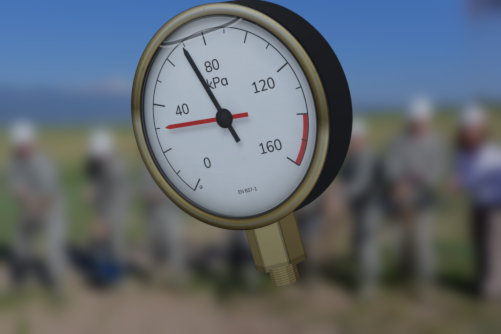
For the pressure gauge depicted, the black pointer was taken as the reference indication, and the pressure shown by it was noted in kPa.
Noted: 70 kPa
